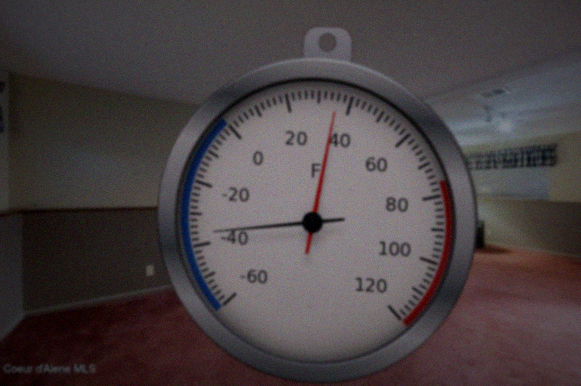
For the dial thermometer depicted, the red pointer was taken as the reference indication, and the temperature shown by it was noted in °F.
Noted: 36 °F
